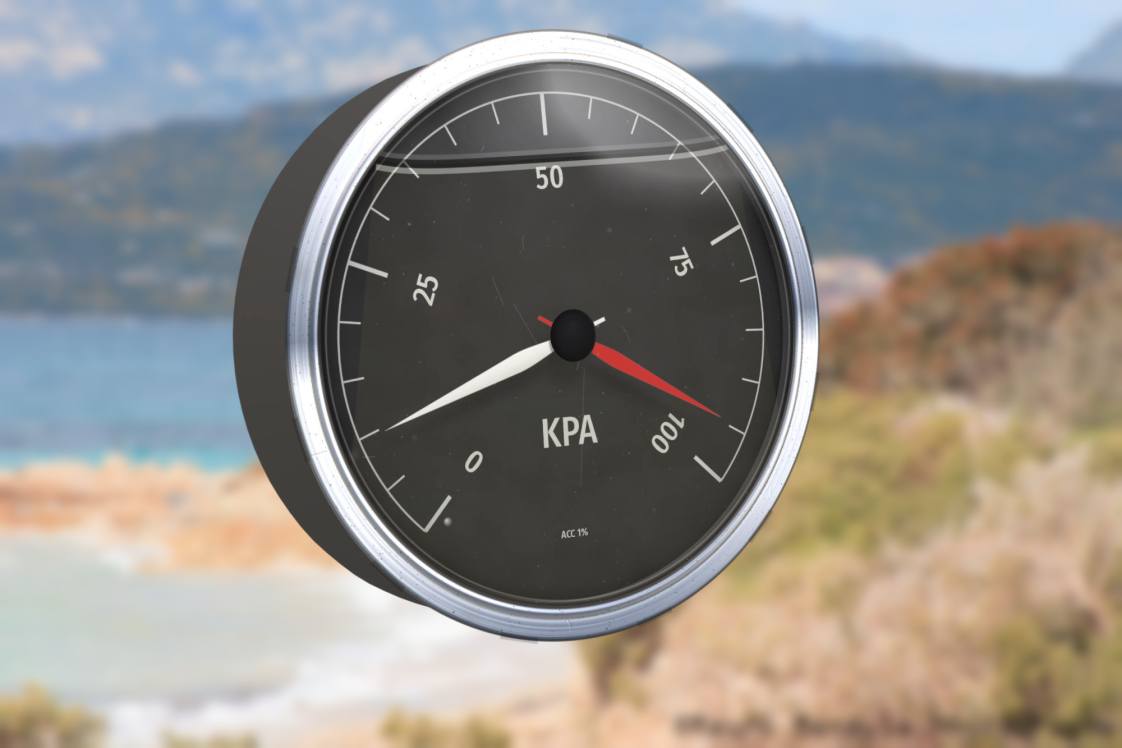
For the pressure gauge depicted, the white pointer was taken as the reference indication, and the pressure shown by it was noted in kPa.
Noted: 10 kPa
